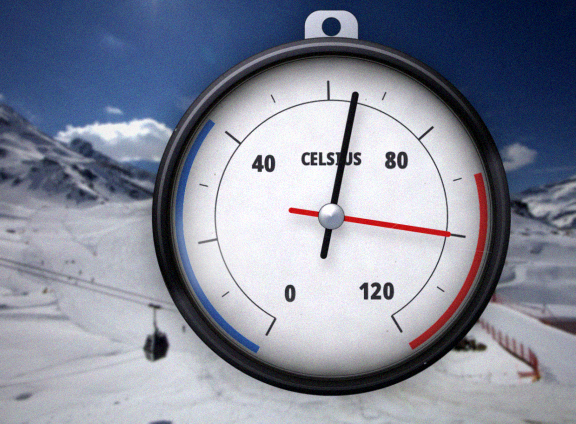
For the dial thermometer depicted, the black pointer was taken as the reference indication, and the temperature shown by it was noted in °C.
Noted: 65 °C
